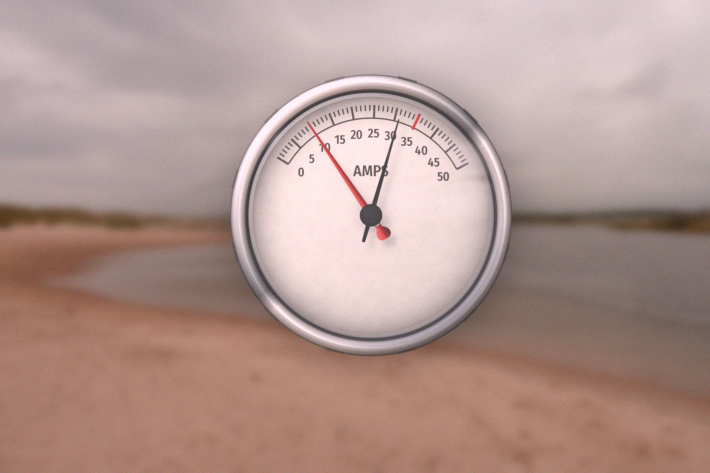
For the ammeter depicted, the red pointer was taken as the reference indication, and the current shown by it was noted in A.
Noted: 10 A
